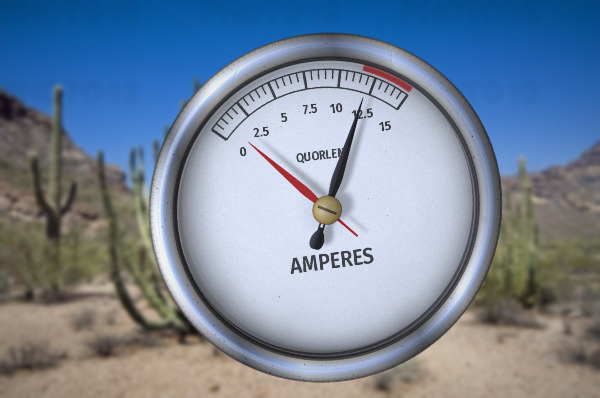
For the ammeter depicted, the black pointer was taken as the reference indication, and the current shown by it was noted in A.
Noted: 12 A
